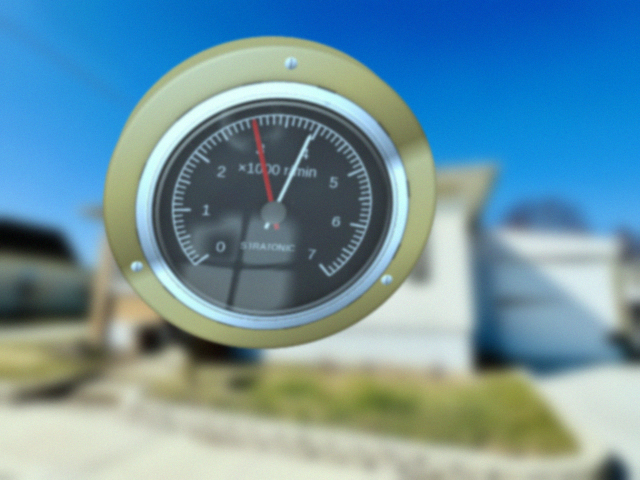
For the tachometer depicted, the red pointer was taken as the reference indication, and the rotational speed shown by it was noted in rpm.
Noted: 3000 rpm
